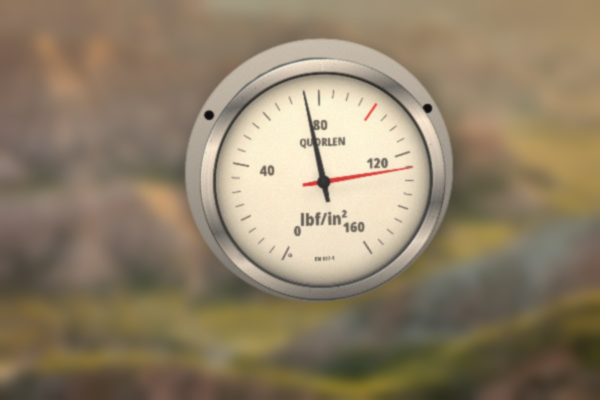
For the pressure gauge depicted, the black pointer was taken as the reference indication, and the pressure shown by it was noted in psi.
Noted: 75 psi
